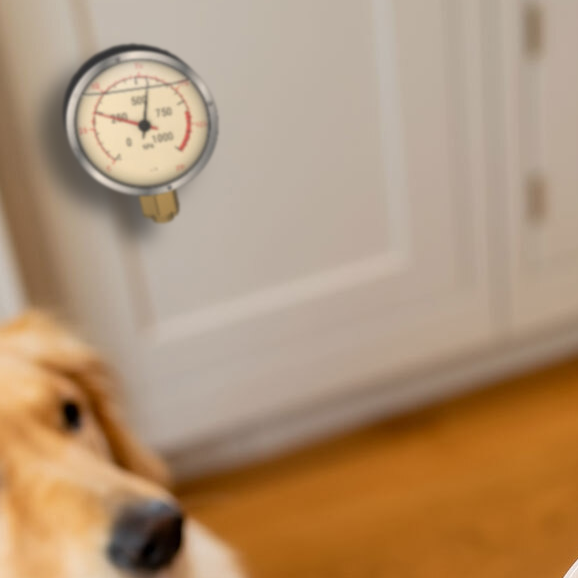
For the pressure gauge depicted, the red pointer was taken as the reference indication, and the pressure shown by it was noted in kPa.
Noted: 250 kPa
